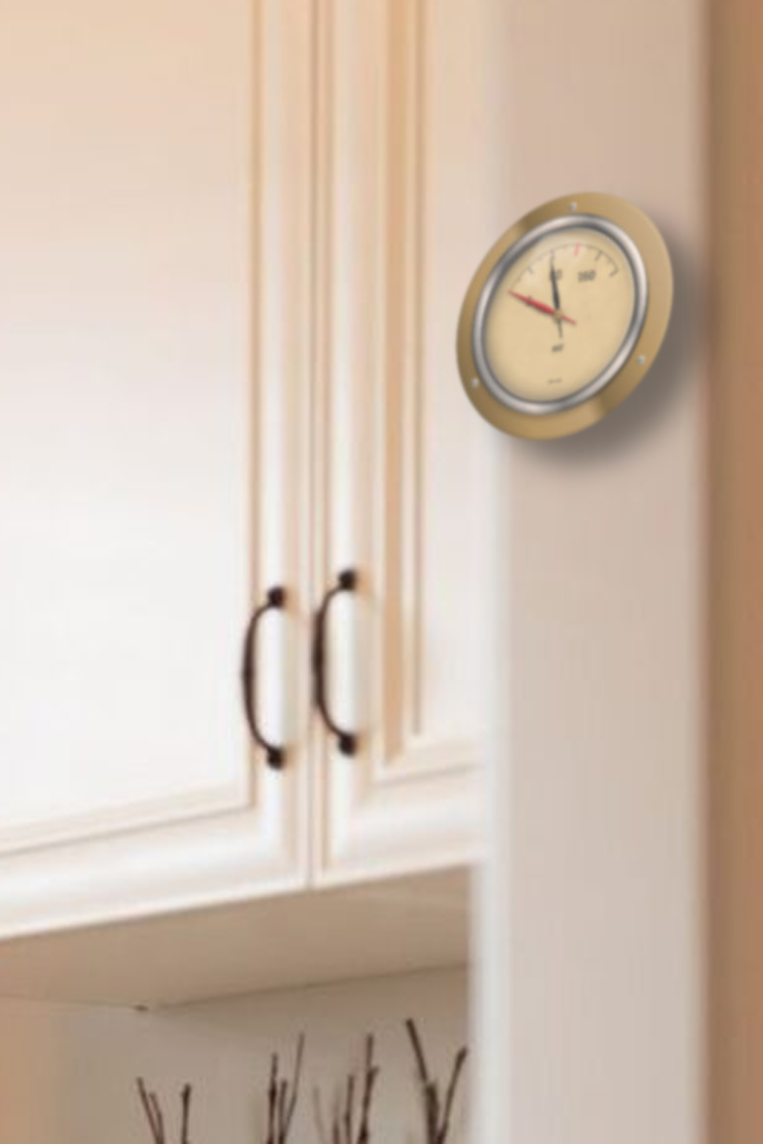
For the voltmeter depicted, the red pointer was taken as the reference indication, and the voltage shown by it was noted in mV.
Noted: 0 mV
